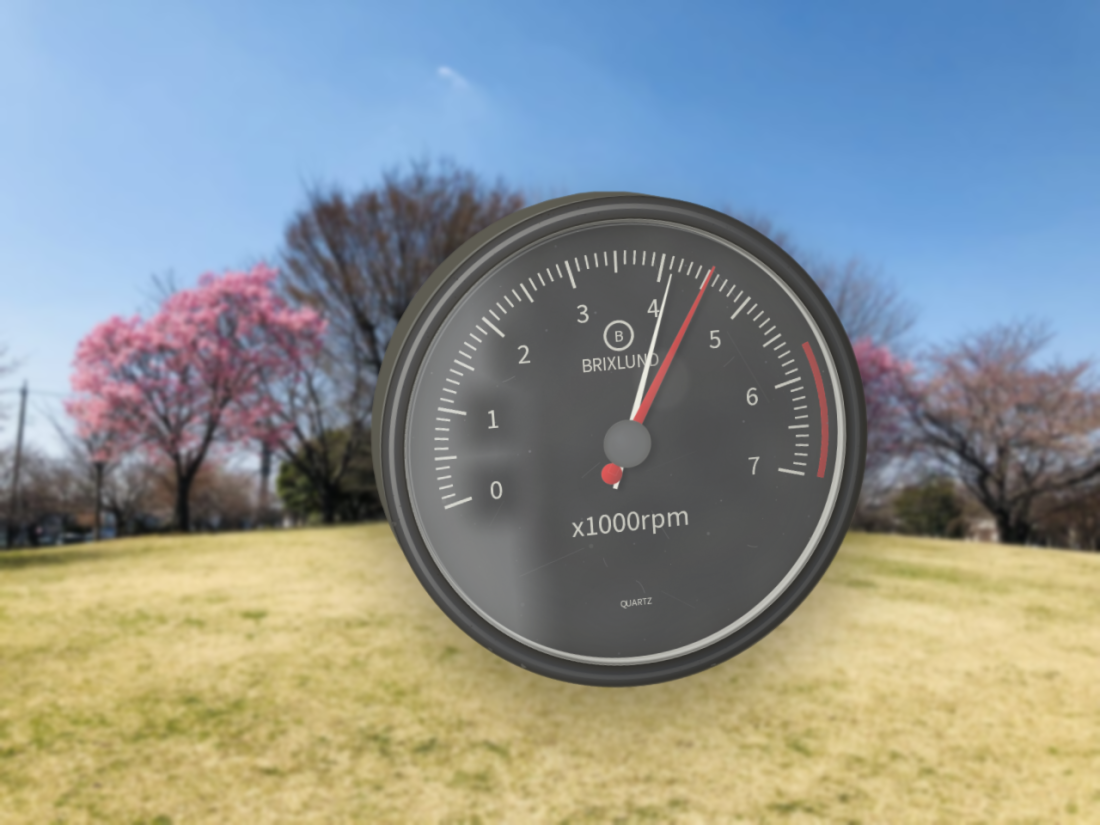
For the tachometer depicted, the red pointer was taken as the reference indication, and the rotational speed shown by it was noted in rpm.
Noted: 4500 rpm
